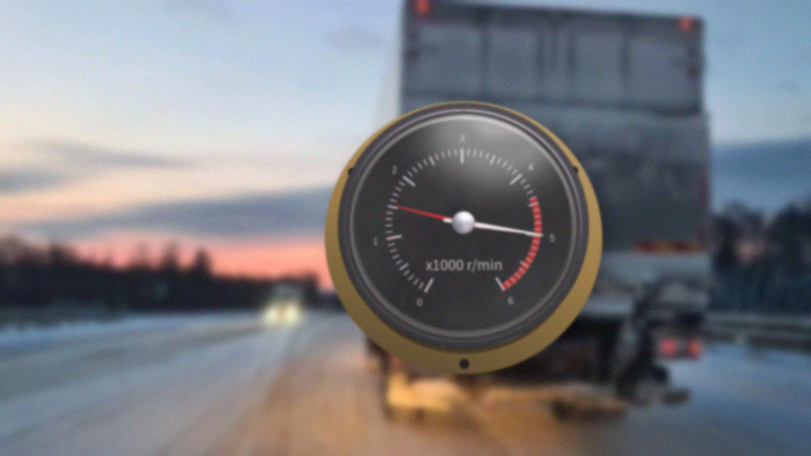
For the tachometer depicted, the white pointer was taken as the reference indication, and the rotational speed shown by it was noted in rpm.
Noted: 5000 rpm
